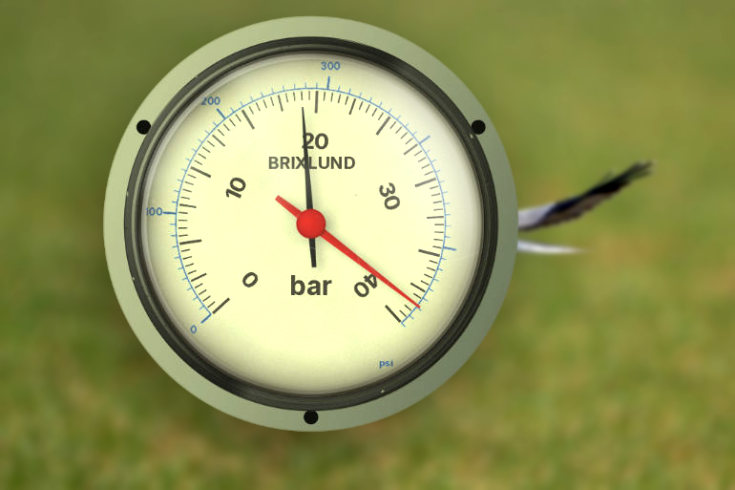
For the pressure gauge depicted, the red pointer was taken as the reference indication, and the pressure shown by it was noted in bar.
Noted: 38.5 bar
